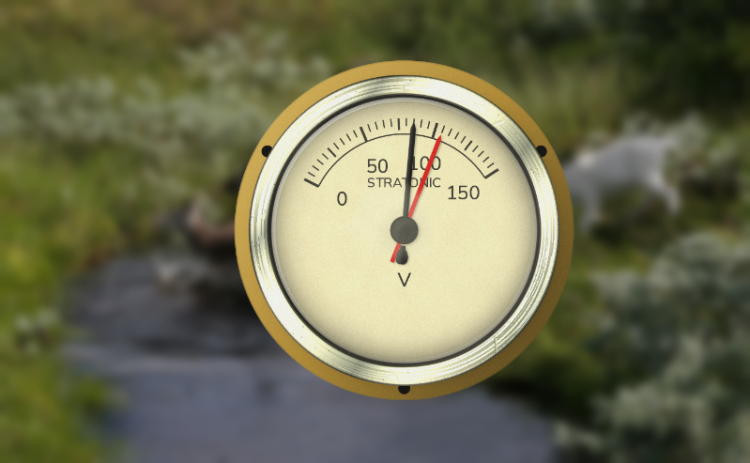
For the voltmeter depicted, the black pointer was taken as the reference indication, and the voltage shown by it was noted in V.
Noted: 85 V
